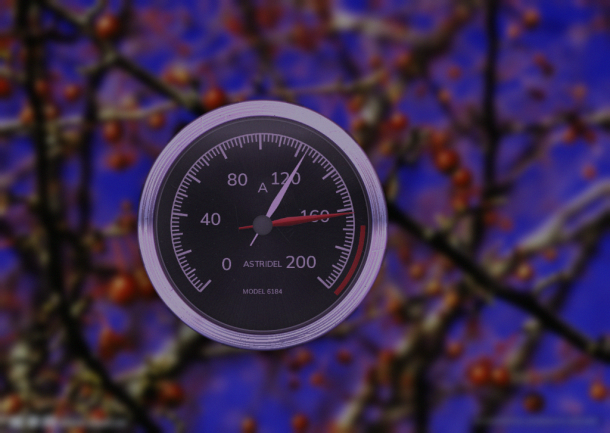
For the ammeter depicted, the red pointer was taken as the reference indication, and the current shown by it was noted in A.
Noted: 162 A
